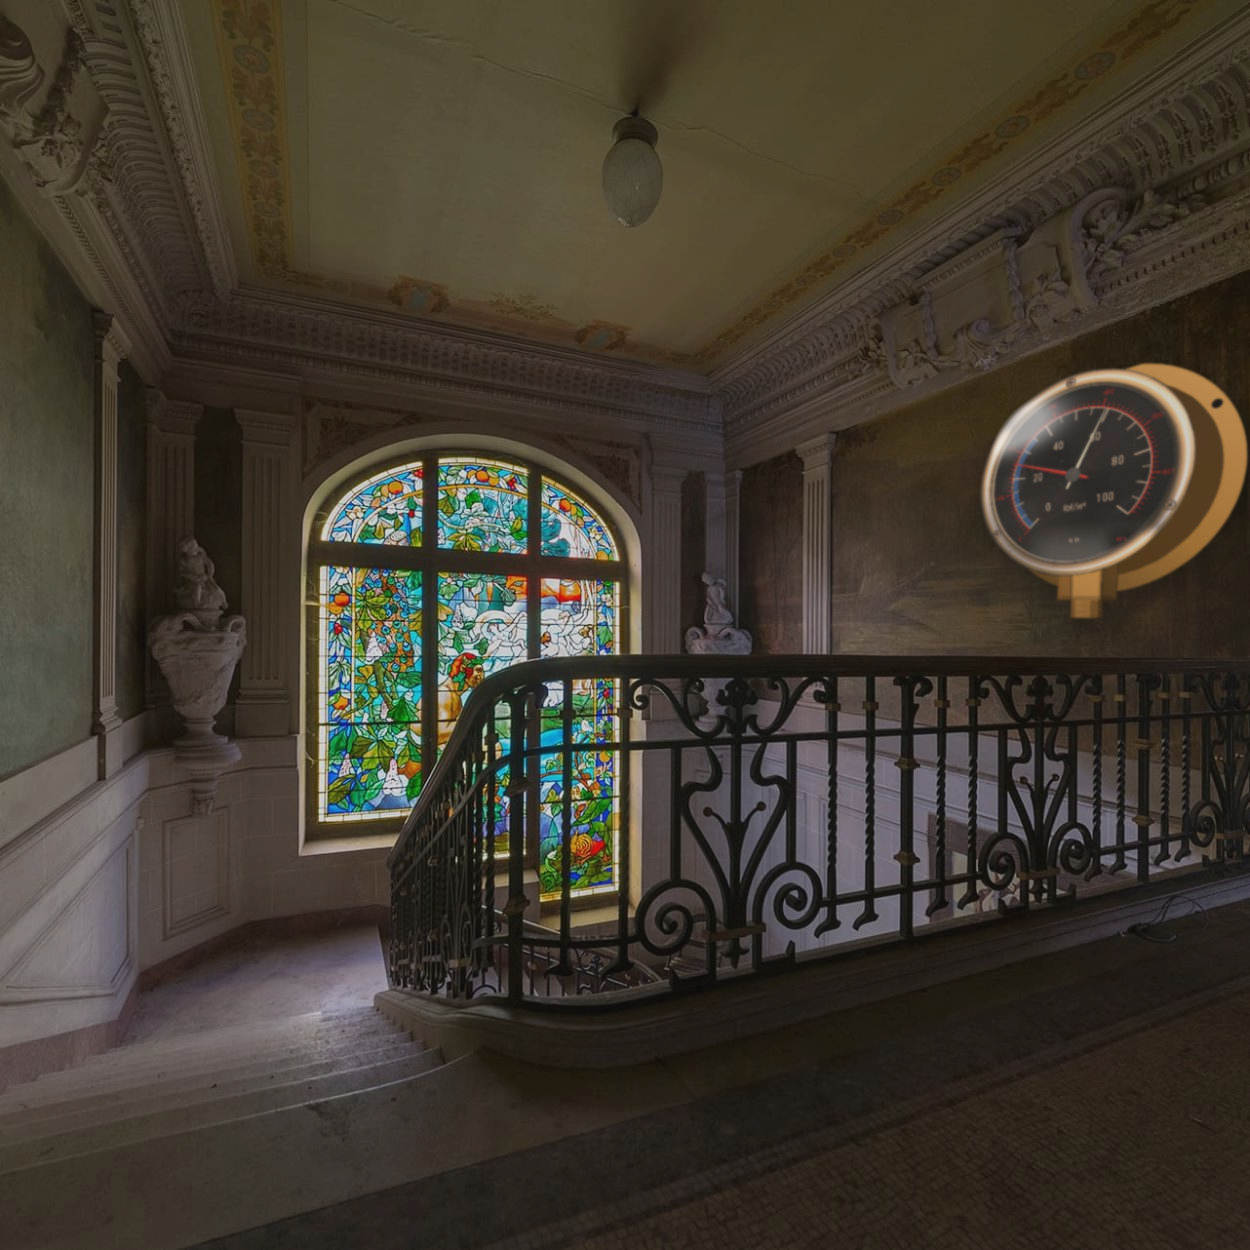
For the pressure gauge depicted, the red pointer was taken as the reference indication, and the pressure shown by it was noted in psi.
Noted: 25 psi
